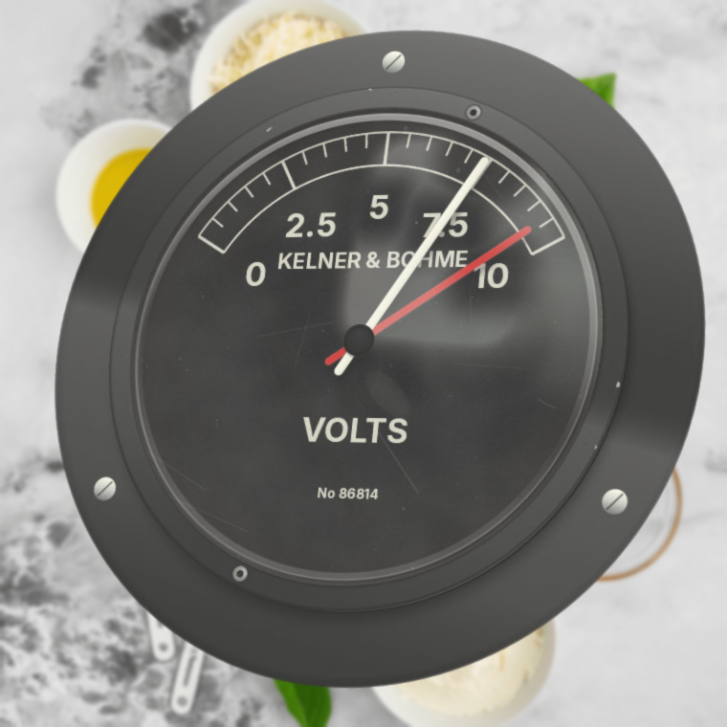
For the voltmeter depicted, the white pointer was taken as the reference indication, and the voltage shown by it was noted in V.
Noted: 7.5 V
